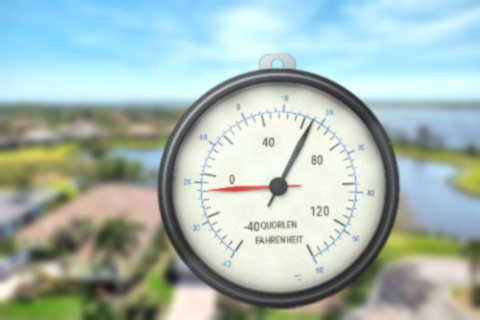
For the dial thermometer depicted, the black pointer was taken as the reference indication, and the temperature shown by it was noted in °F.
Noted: 64 °F
